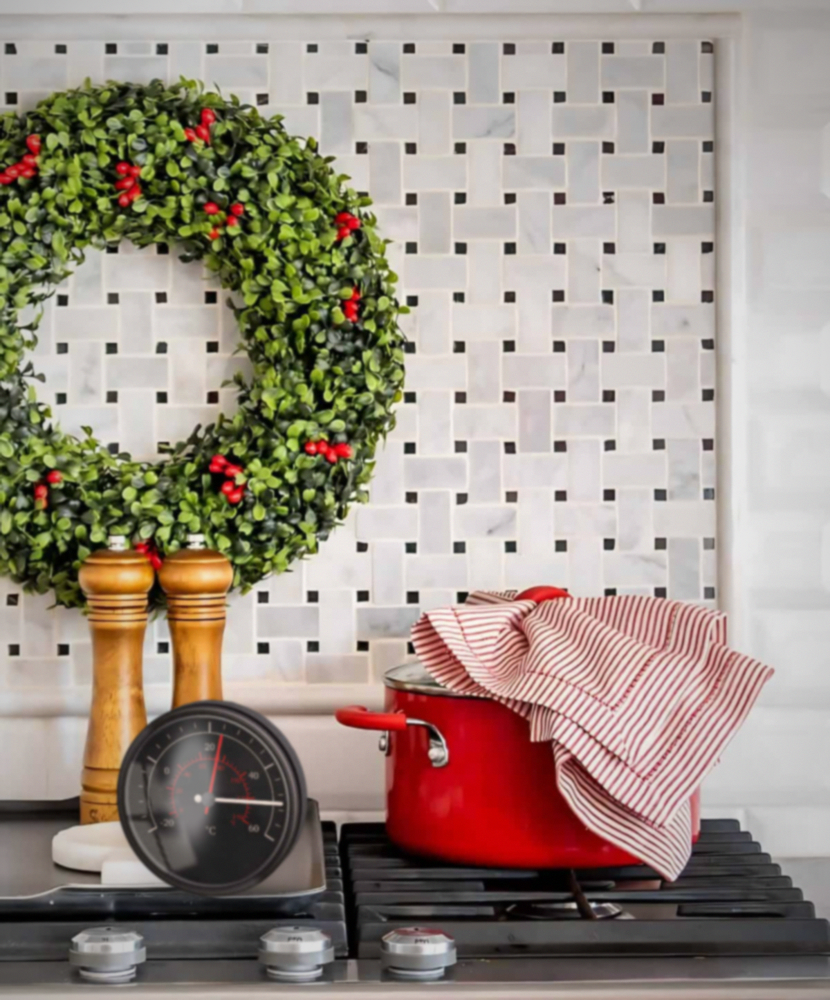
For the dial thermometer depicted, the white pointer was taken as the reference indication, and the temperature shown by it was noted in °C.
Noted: 50 °C
